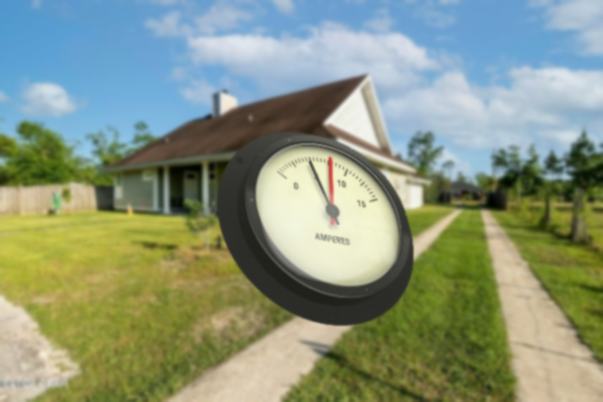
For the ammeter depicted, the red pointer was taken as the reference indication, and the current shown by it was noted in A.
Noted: 7.5 A
